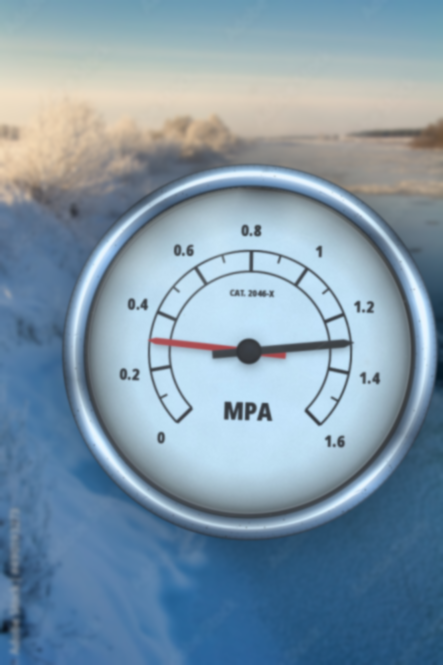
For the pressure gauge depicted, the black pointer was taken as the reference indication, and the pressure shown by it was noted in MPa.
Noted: 1.3 MPa
